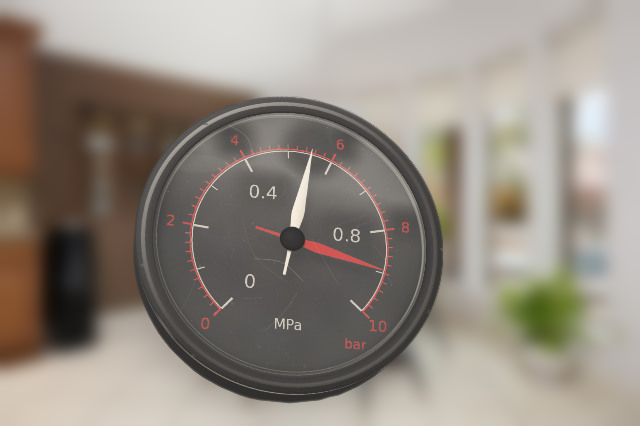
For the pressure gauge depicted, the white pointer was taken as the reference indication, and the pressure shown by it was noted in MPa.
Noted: 0.55 MPa
